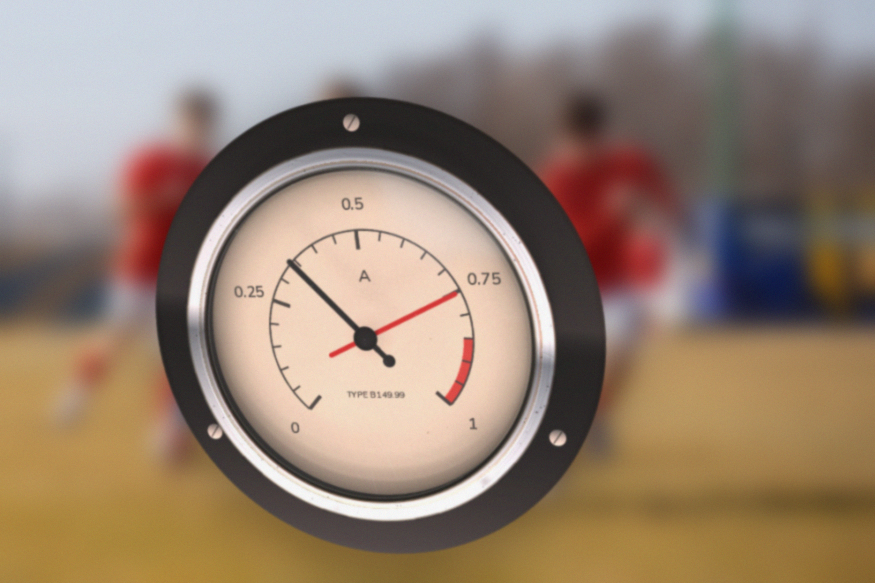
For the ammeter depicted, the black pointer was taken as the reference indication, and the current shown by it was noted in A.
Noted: 0.35 A
